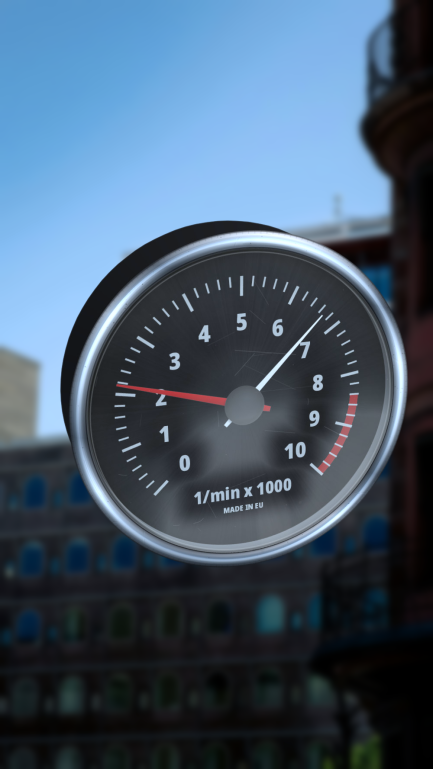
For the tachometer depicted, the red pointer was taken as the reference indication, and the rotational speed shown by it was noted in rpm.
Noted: 2200 rpm
